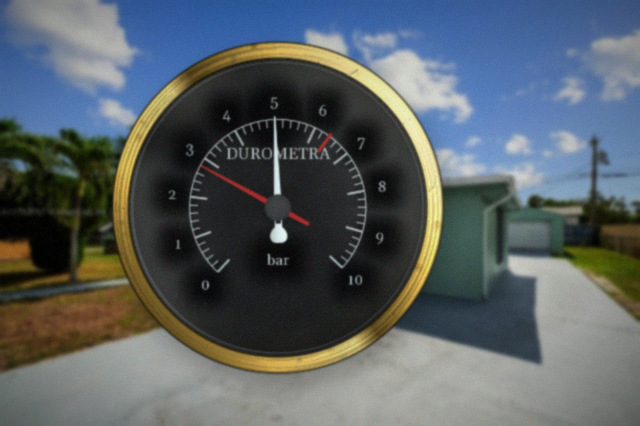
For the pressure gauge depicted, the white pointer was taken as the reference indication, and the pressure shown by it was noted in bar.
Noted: 5 bar
